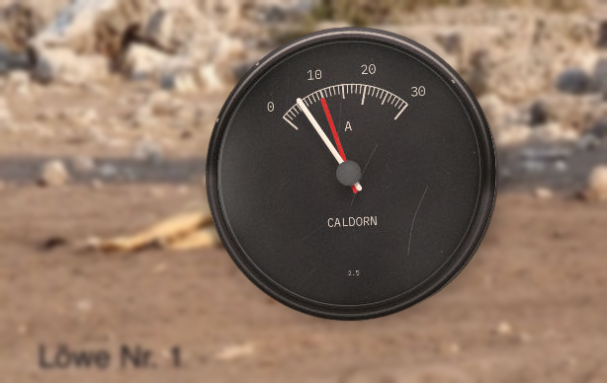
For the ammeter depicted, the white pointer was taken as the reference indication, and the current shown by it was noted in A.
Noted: 5 A
